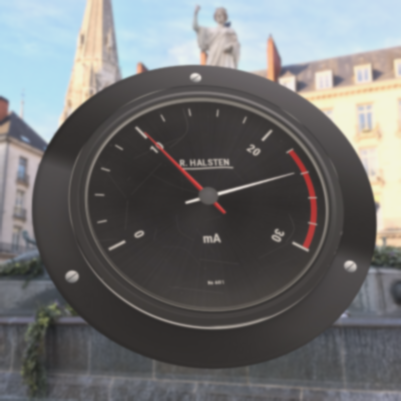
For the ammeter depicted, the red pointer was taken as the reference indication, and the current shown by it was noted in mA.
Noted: 10 mA
